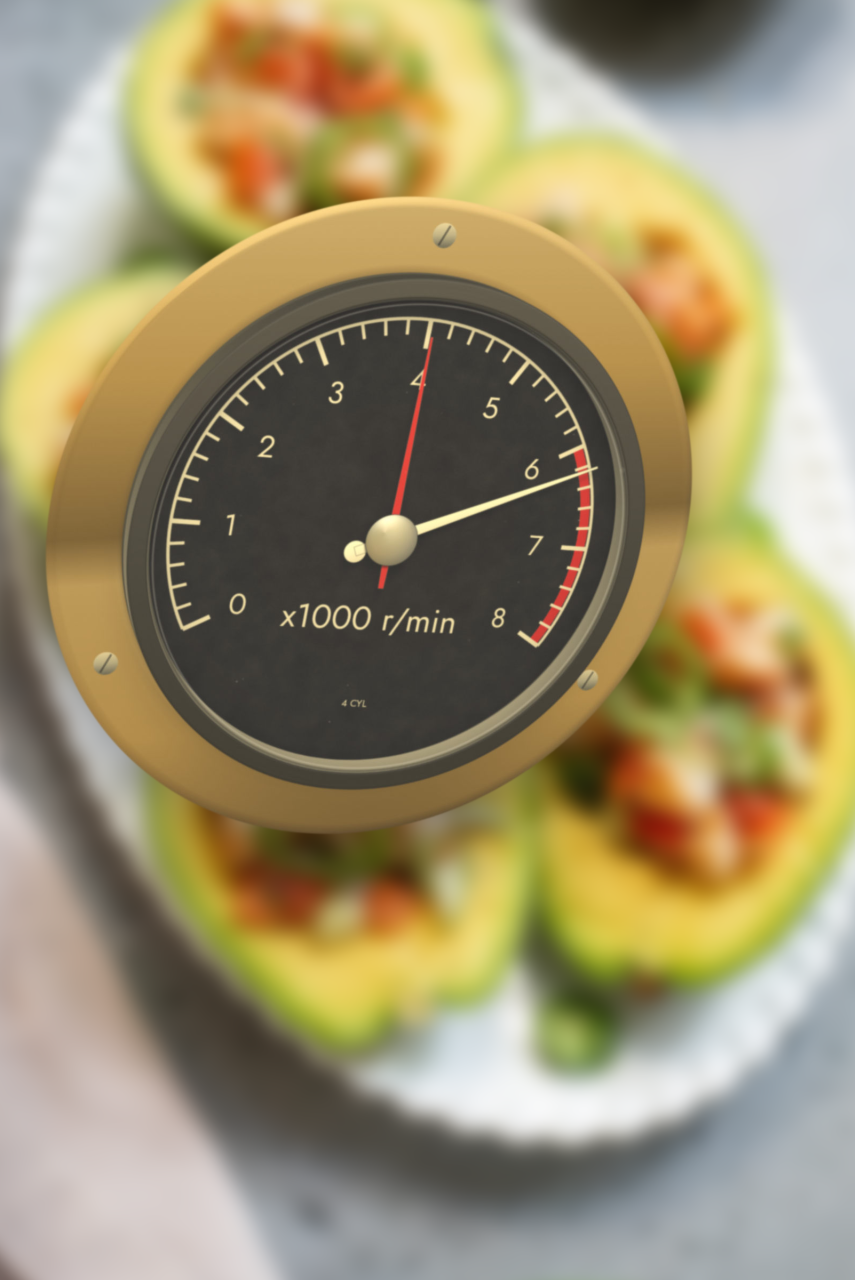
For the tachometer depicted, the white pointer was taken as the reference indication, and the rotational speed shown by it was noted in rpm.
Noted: 6200 rpm
